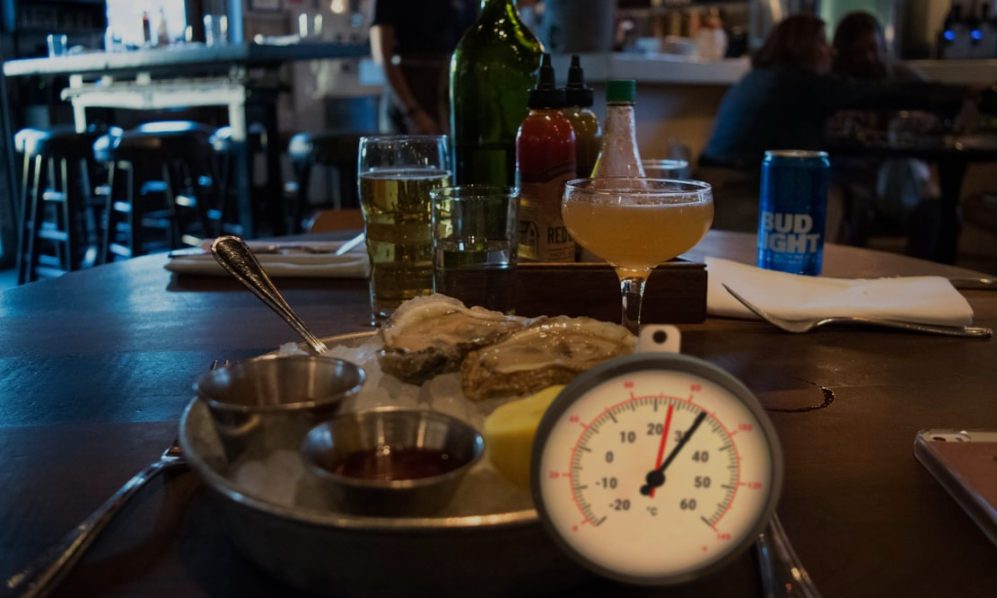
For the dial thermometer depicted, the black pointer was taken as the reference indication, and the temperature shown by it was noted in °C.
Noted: 30 °C
